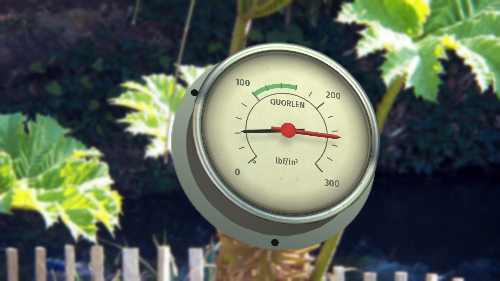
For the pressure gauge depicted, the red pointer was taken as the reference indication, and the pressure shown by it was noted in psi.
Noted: 250 psi
